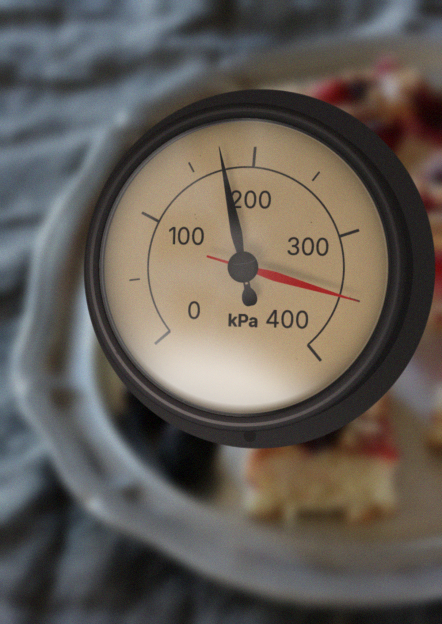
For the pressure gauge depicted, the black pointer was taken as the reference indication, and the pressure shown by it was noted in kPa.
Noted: 175 kPa
